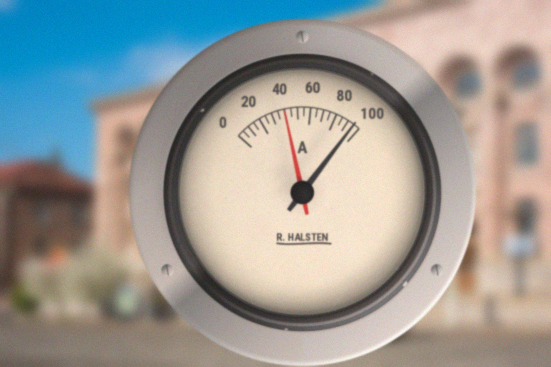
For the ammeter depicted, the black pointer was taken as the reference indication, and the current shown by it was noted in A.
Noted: 95 A
